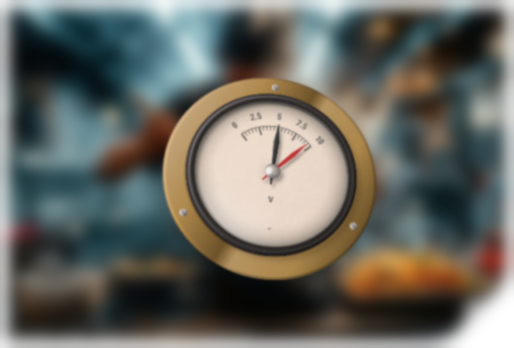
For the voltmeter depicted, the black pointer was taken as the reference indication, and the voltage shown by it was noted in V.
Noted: 5 V
